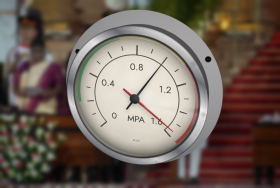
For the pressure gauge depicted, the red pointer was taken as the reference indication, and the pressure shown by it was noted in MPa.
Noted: 1.55 MPa
